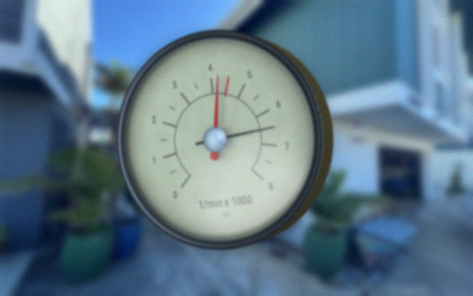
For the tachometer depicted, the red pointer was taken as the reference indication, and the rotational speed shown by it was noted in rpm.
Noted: 4250 rpm
